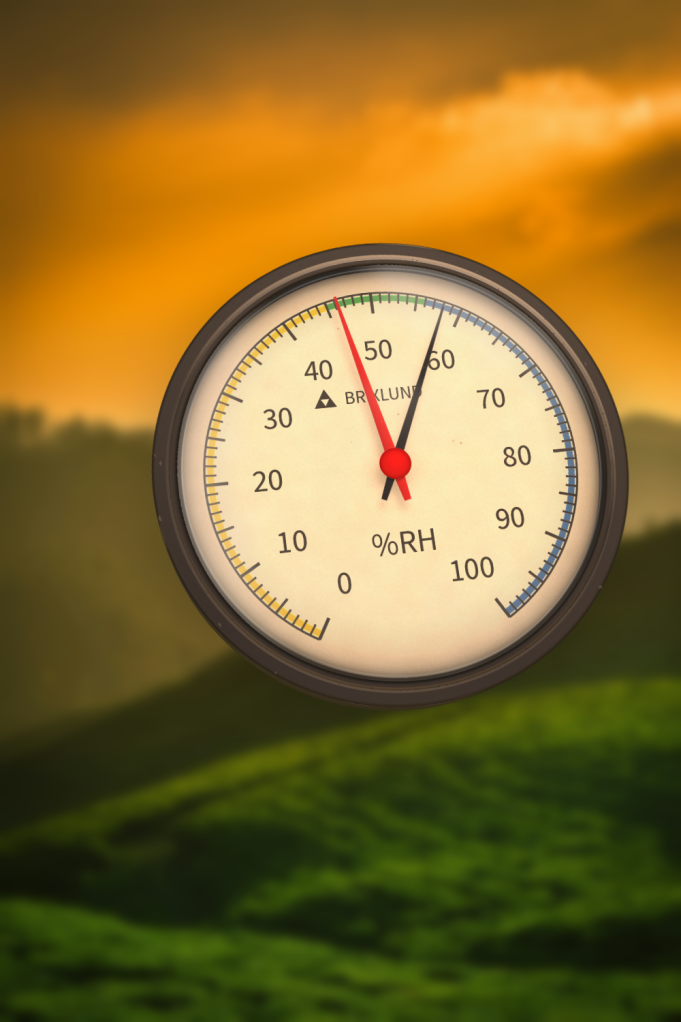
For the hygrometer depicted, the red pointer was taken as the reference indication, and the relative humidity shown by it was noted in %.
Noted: 46 %
